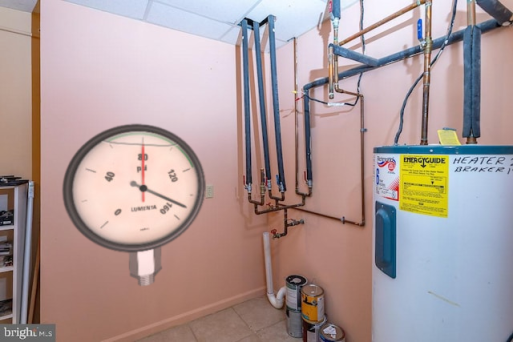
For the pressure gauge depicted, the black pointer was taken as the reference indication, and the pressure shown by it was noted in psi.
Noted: 150 psi
